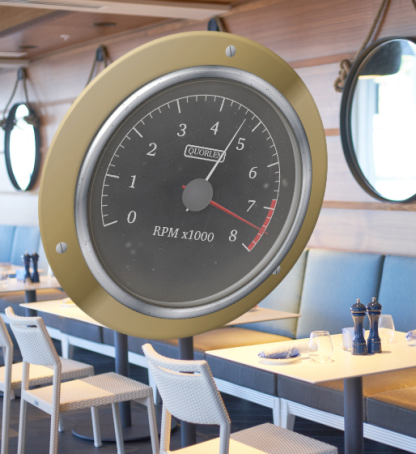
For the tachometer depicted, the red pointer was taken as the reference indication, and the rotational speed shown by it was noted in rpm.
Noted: 7500 rpm
